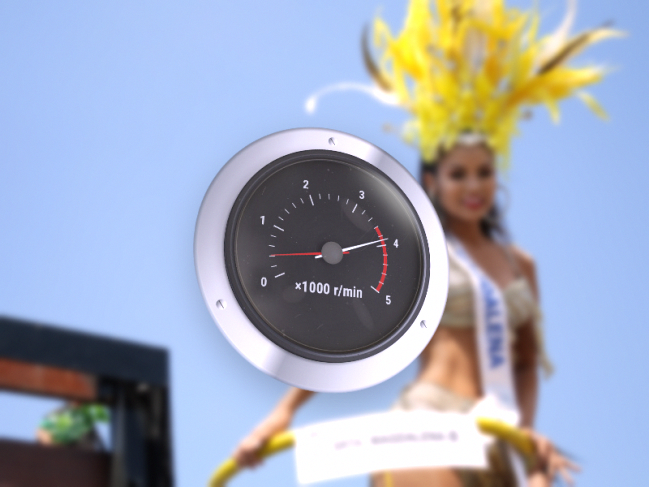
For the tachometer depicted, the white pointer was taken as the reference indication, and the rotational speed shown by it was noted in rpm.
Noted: 3900 rpm
